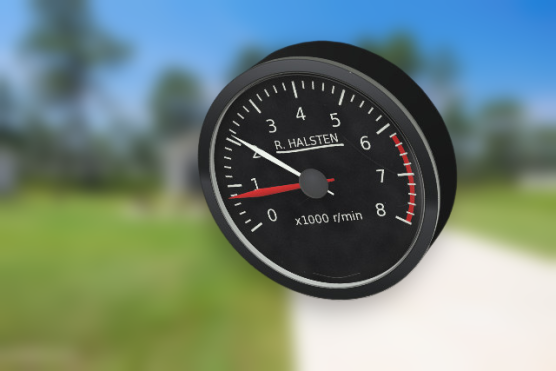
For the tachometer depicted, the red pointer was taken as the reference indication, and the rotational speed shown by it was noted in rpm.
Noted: 800 rpm
